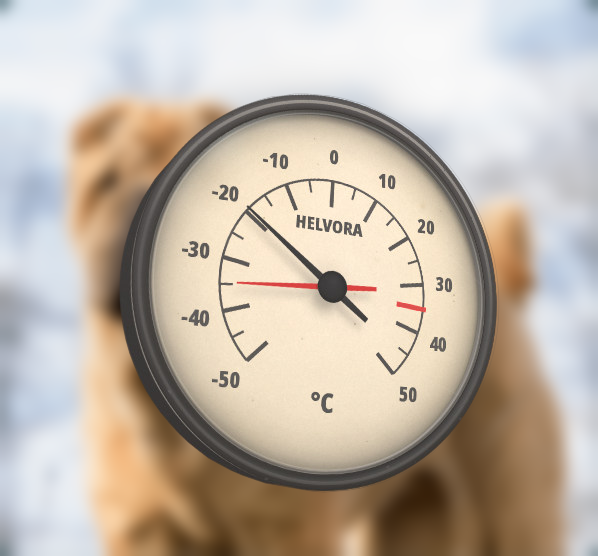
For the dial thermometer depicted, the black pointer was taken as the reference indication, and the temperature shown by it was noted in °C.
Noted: -20 °C
